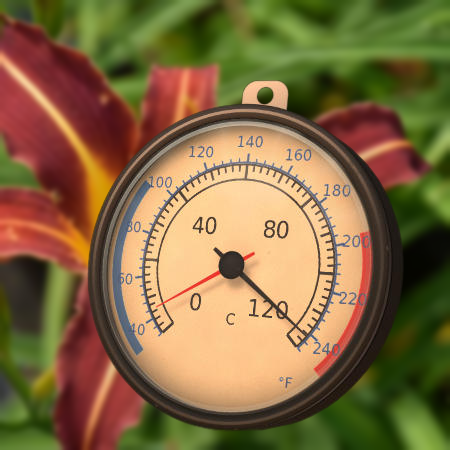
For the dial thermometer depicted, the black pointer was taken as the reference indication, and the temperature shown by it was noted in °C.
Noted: 116 °C
